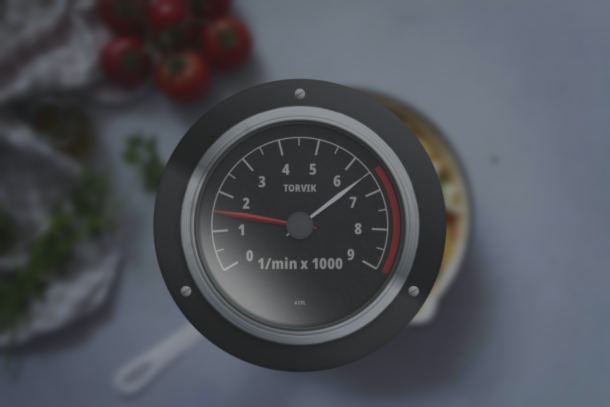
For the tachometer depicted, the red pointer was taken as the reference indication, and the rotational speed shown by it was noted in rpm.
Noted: 1500 rpm
